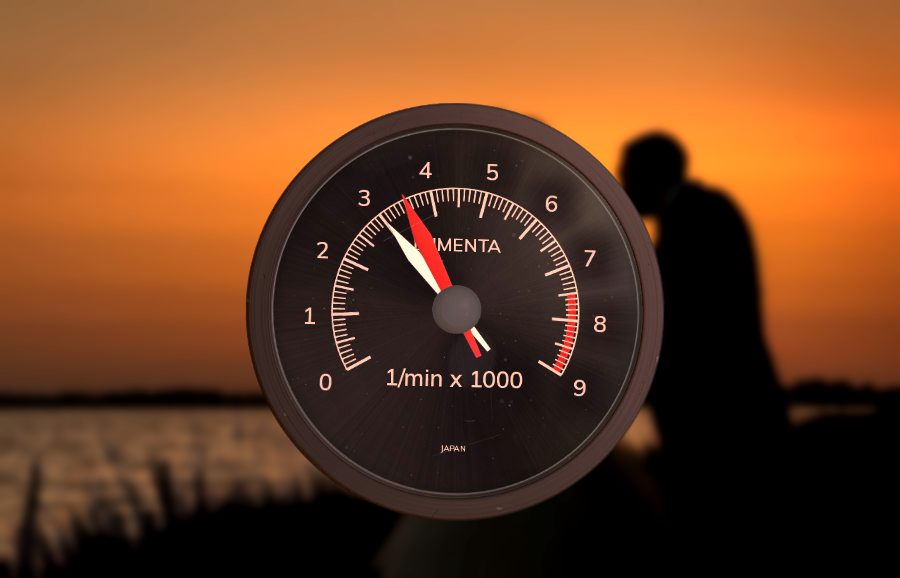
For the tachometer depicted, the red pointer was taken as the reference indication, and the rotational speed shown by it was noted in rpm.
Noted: 3500 rpm
